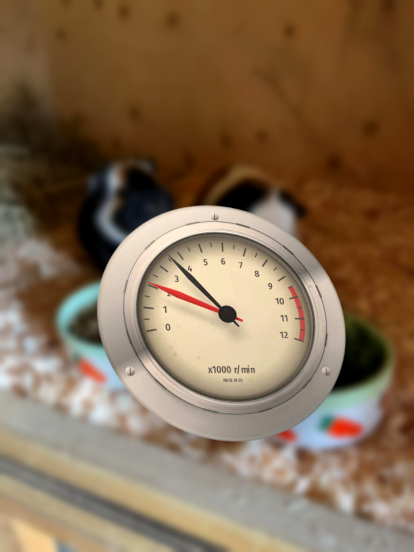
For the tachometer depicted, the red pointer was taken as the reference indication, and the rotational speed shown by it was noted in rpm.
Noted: 2000 rpm
